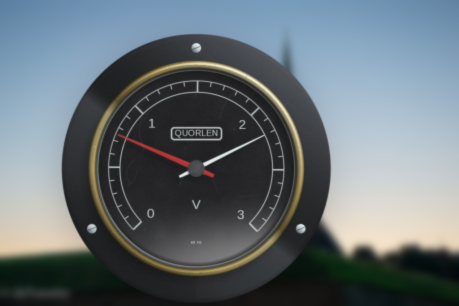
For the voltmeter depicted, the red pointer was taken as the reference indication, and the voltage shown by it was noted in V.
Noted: 0.75 V
